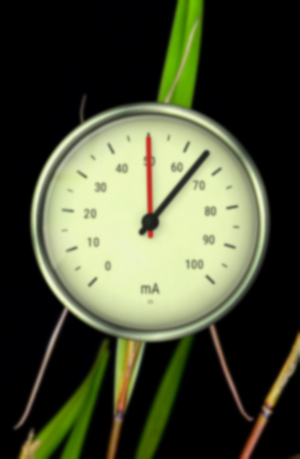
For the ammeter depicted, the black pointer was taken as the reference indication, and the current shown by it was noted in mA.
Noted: 65 mA
